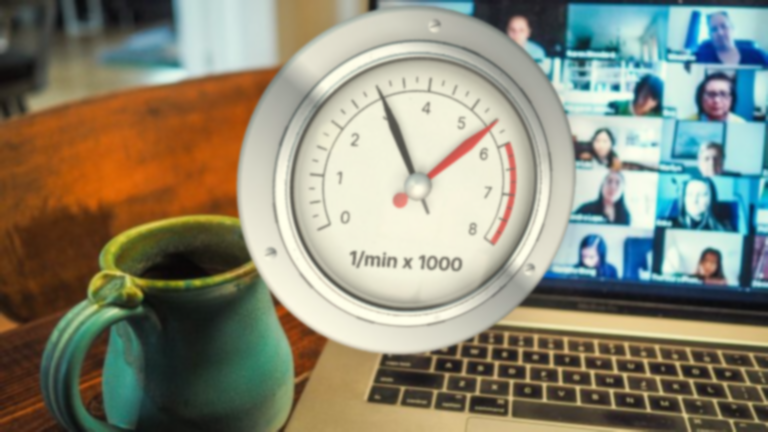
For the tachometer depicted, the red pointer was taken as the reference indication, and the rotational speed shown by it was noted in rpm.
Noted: 5500 rpm
